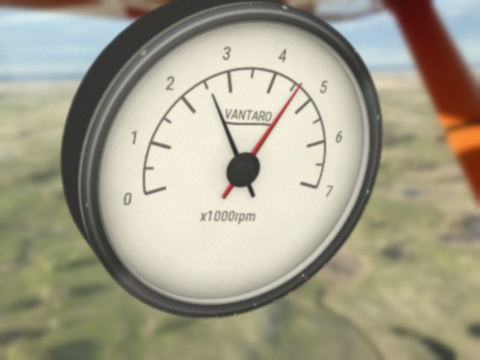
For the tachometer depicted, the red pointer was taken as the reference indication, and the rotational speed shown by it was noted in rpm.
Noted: 4500 rpm
